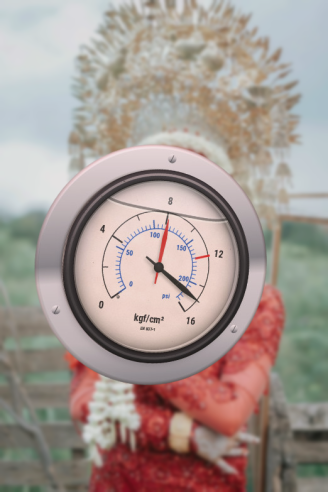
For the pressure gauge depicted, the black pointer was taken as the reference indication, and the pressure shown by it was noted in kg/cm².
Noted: 15 kg/cm²
